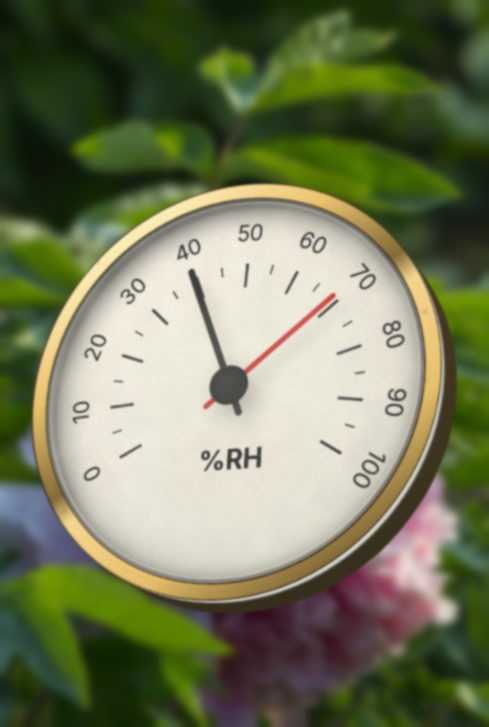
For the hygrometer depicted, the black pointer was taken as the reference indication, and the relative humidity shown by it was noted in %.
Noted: 40 %
